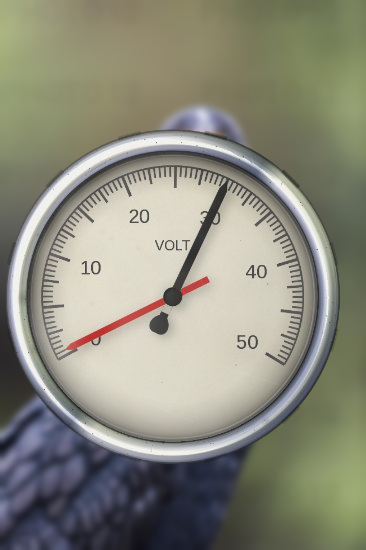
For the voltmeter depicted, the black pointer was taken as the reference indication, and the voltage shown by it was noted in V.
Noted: 30 V
